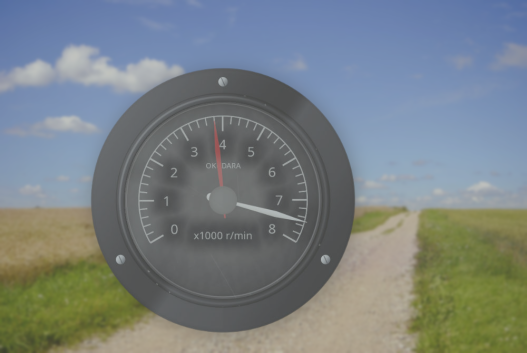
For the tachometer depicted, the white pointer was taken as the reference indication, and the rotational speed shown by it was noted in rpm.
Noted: 7500 rpm
